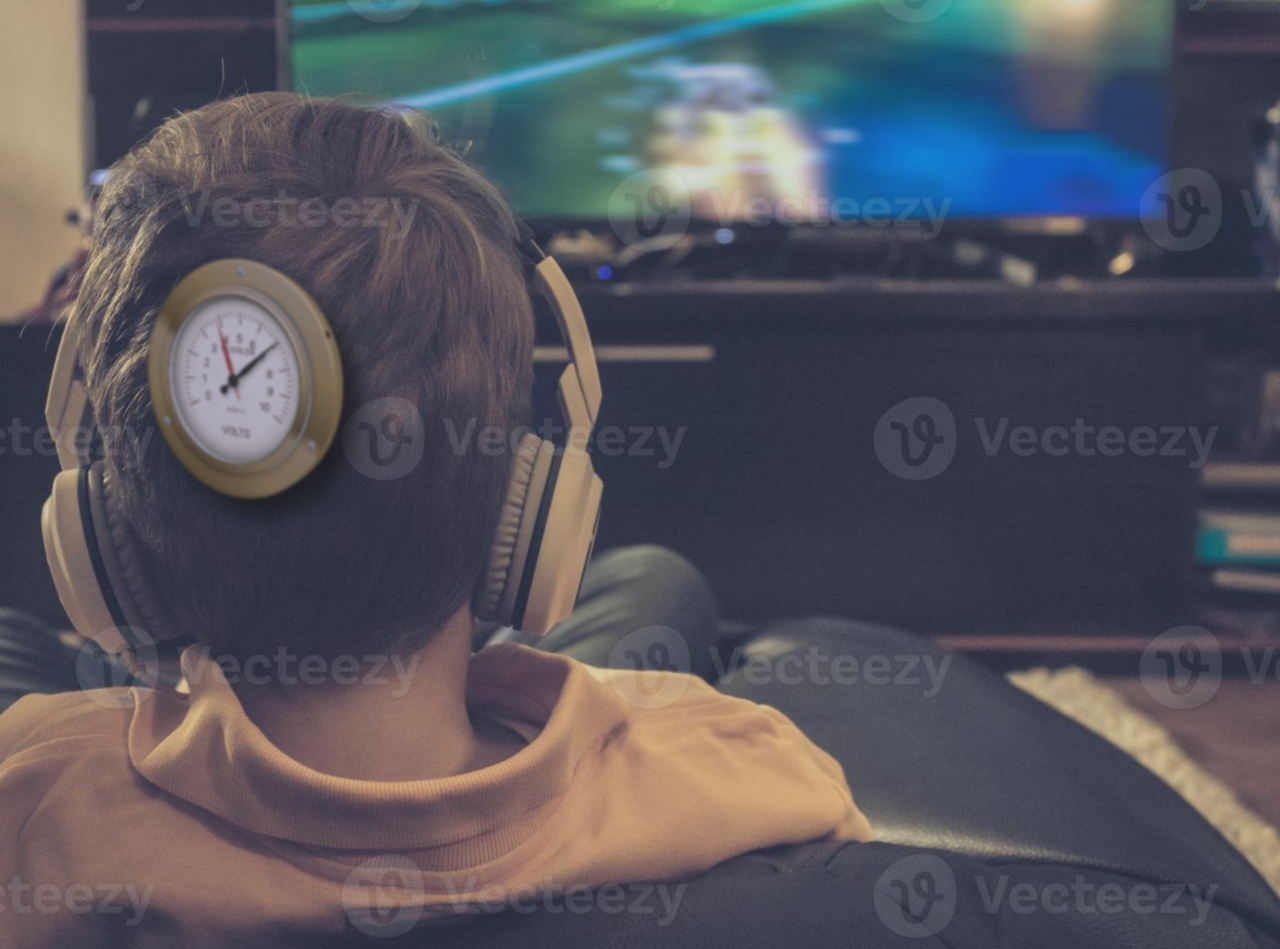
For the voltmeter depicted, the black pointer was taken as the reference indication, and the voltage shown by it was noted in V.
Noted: 7 V
